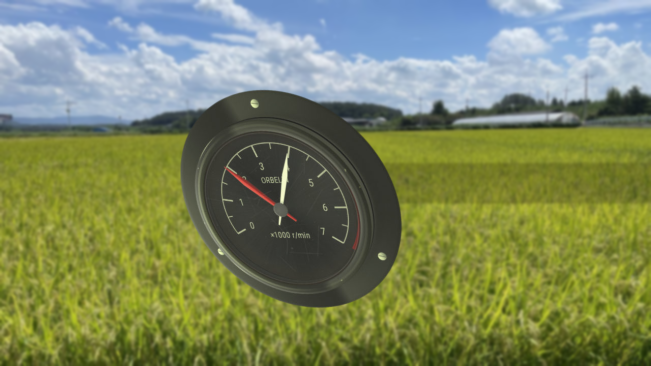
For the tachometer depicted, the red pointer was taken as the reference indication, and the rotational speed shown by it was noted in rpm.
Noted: 2000 rpm
